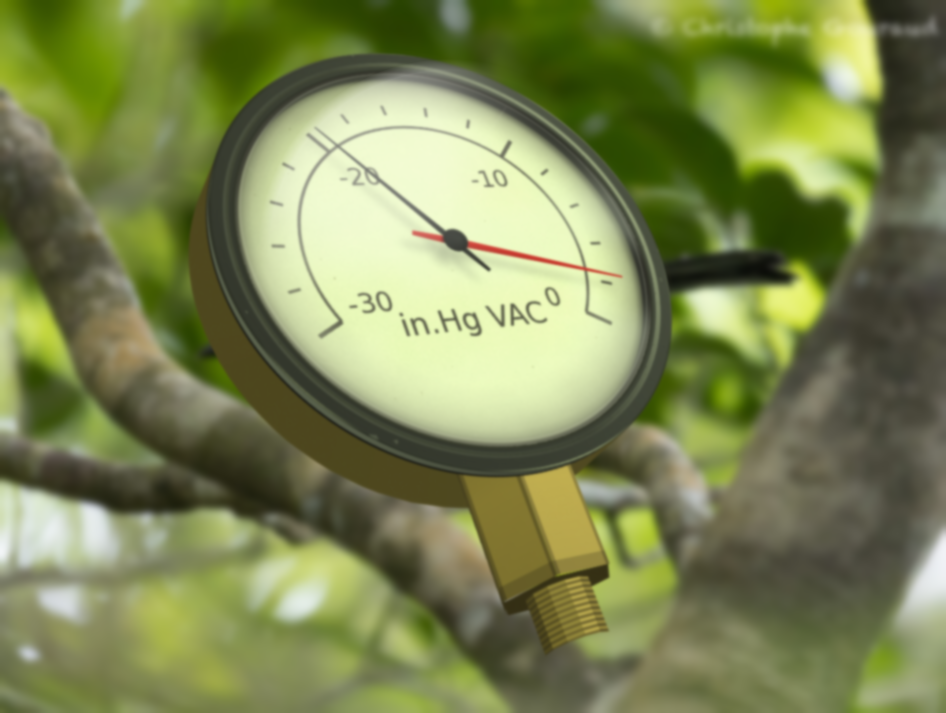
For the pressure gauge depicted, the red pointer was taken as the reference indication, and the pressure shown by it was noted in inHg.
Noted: -2 inHg
